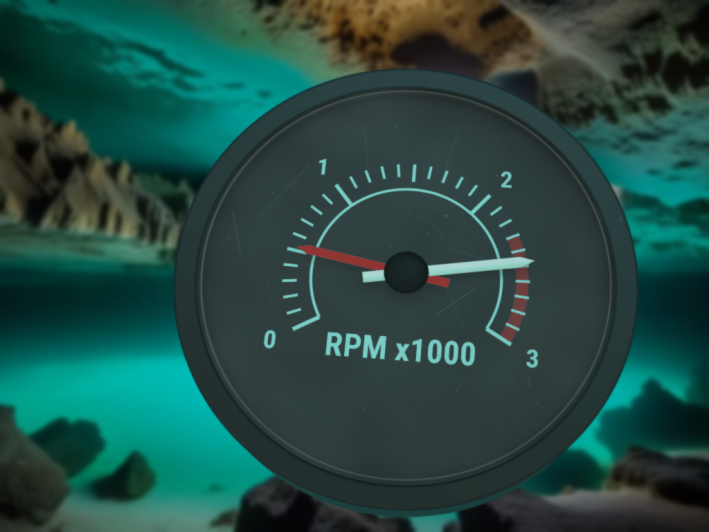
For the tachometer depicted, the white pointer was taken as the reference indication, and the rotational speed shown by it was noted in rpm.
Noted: 2500 rpm
